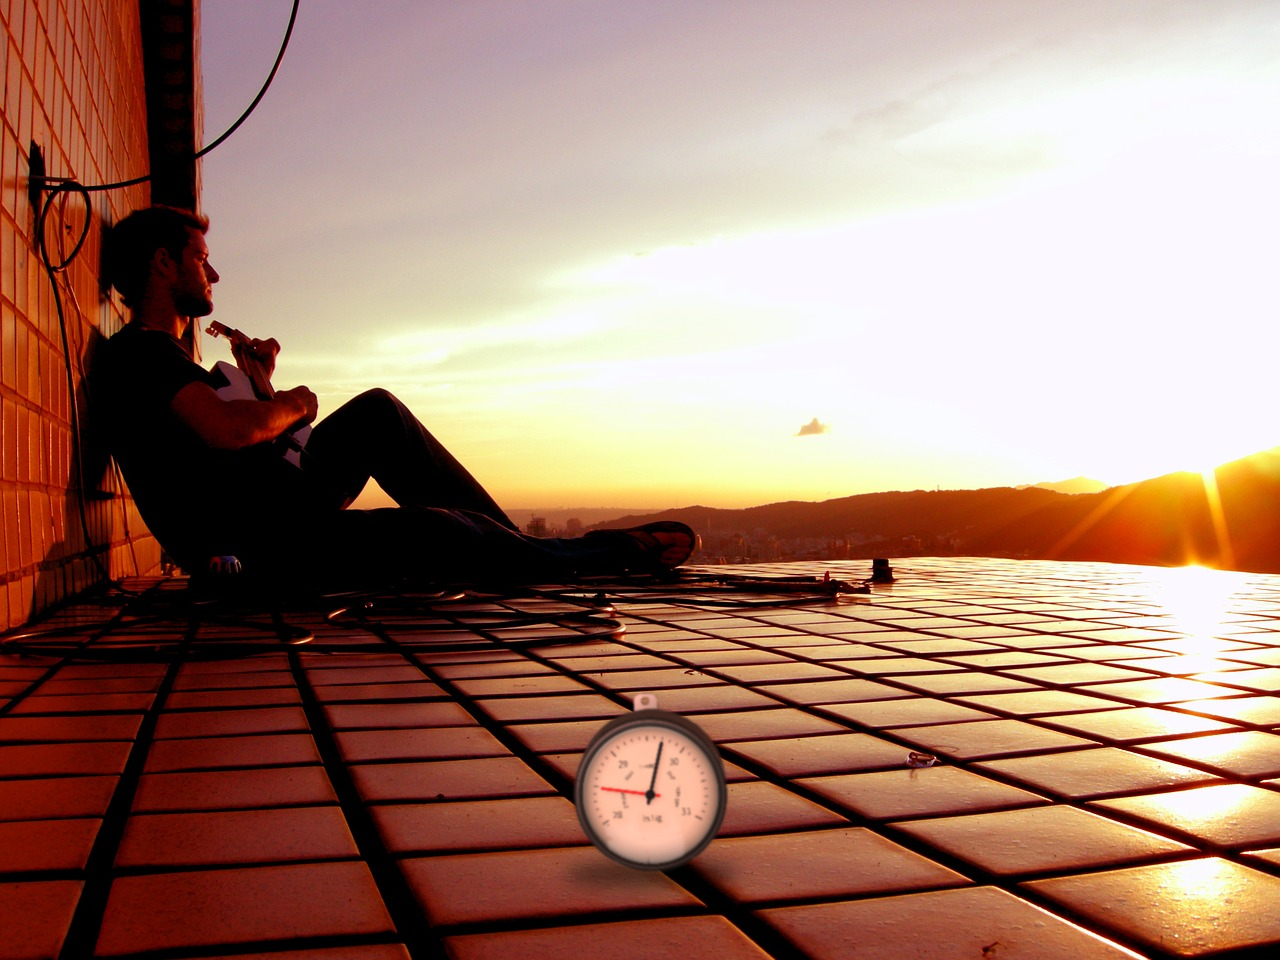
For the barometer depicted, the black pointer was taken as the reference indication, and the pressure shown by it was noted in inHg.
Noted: 29.7 inHg
